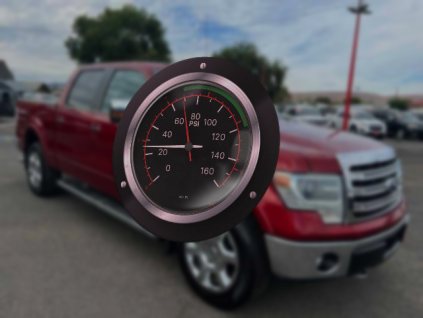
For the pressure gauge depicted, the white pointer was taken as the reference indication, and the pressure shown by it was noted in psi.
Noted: 25 psi
